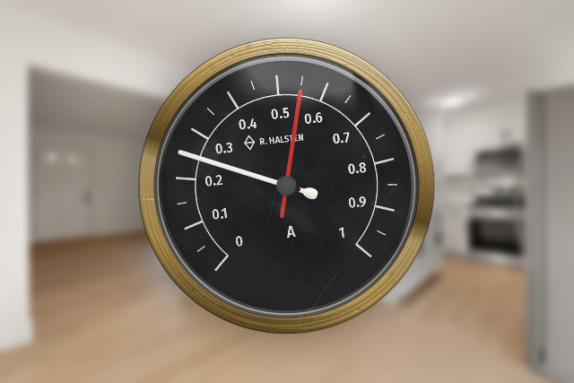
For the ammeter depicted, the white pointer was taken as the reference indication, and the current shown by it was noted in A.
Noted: 0.25 A
